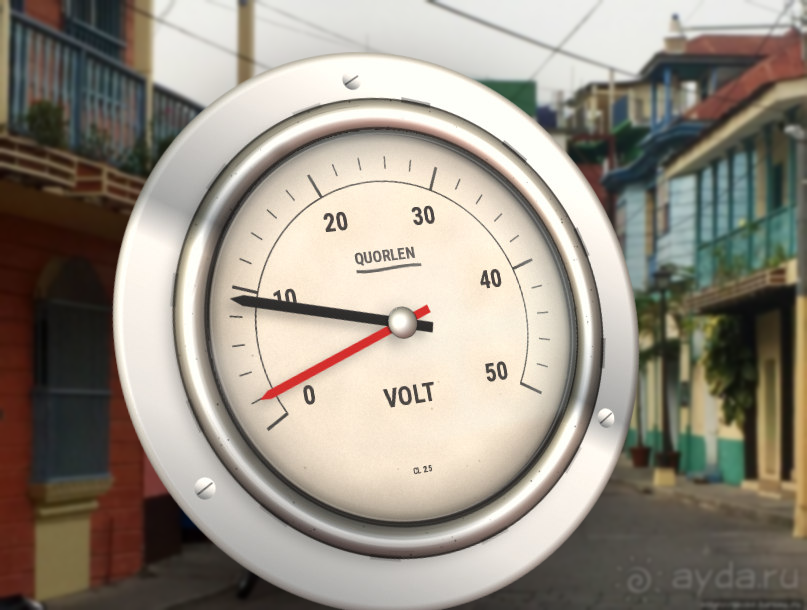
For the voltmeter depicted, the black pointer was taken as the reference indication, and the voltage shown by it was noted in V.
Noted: 9 V
